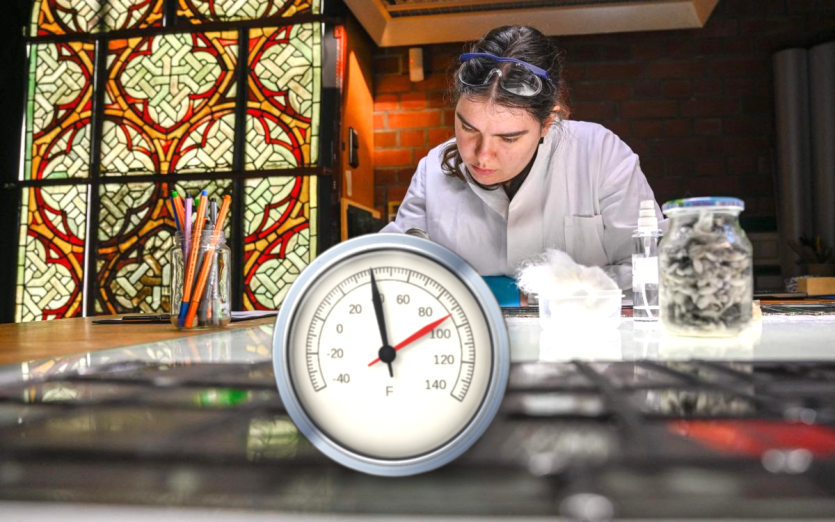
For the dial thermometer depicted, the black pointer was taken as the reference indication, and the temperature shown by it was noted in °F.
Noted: 40 °F
